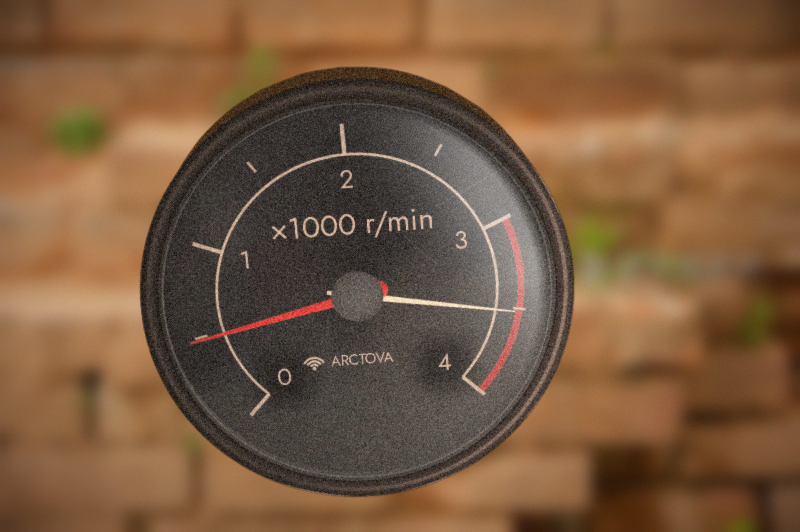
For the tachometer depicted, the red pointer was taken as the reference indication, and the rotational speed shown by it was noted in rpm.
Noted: 500 rpm
